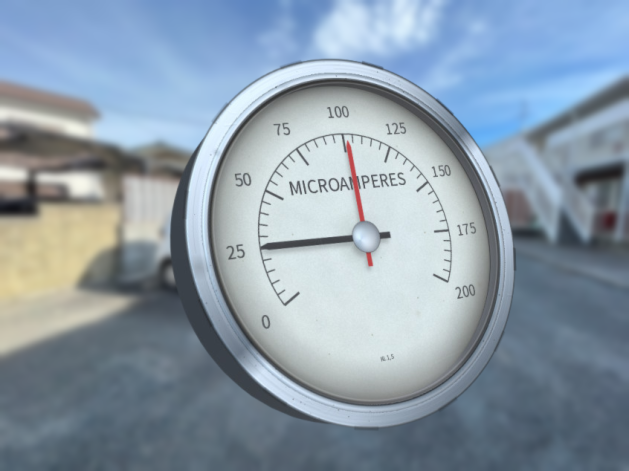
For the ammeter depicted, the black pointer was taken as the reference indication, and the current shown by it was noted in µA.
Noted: 25 µA
